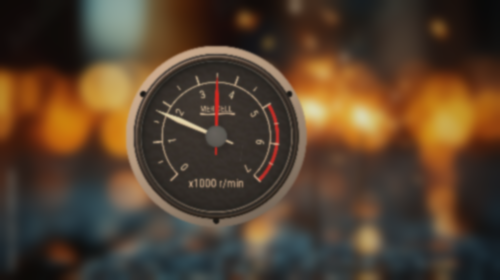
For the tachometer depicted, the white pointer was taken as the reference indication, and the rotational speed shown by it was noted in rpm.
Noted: 1750 rpm
